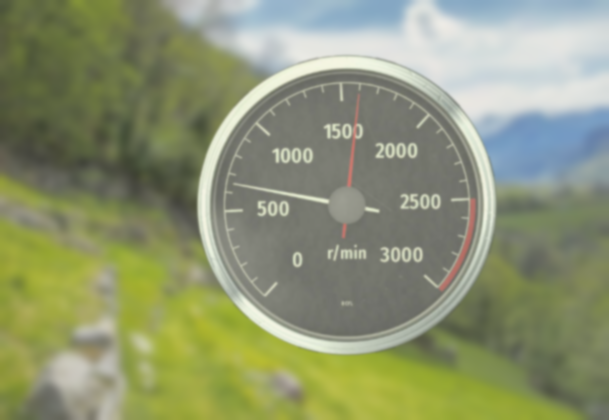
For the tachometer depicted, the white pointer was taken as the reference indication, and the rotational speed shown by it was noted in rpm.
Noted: 650 rpm
